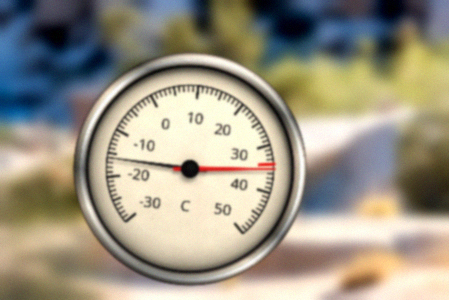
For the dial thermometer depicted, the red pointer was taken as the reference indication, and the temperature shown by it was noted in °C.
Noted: 35 °C
